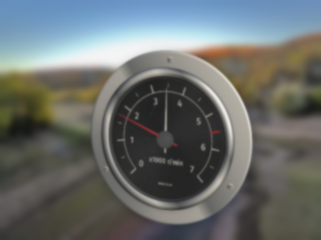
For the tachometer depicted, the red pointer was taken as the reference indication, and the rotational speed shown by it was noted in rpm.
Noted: 1750 rpm
